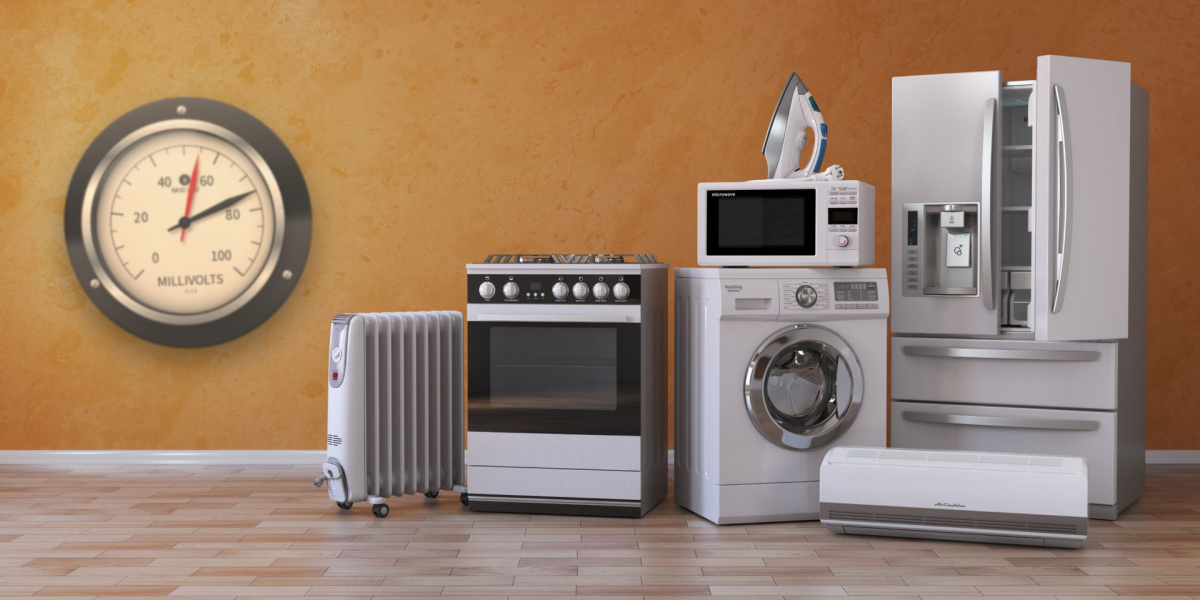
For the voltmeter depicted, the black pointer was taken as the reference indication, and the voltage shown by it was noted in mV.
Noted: 75 mV
